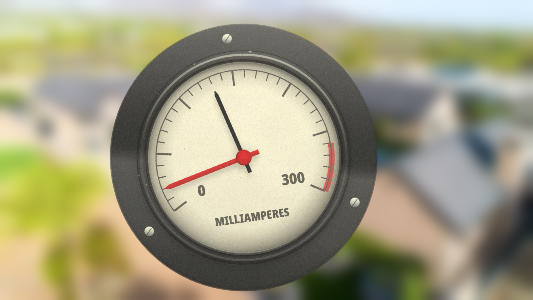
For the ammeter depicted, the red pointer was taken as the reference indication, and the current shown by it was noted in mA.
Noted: 20 mA
